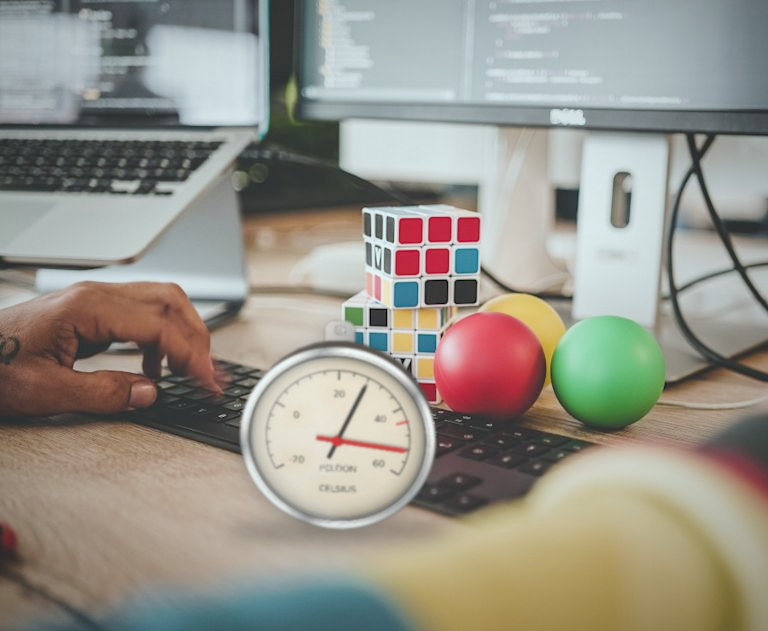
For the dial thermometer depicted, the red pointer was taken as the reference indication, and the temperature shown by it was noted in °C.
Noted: 52 °C
